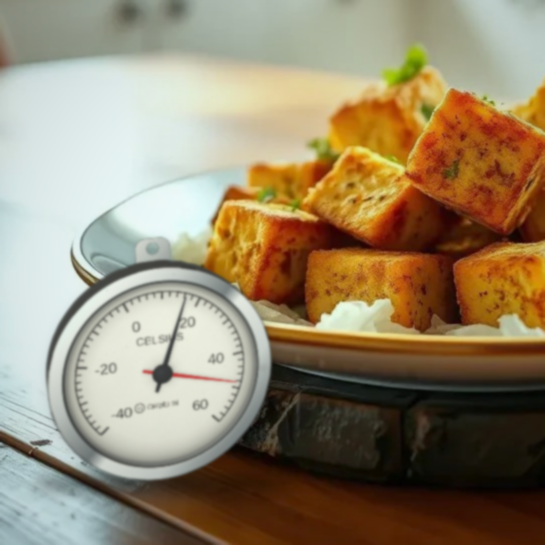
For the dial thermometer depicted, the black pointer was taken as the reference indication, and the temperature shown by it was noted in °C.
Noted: 16 °C
